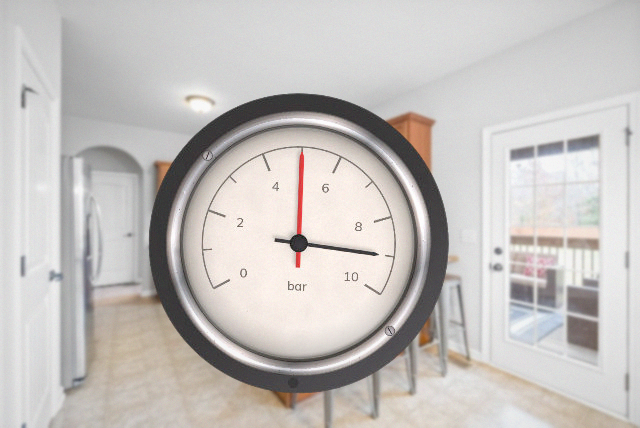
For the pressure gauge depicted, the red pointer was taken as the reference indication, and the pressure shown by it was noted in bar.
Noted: 5 bar
